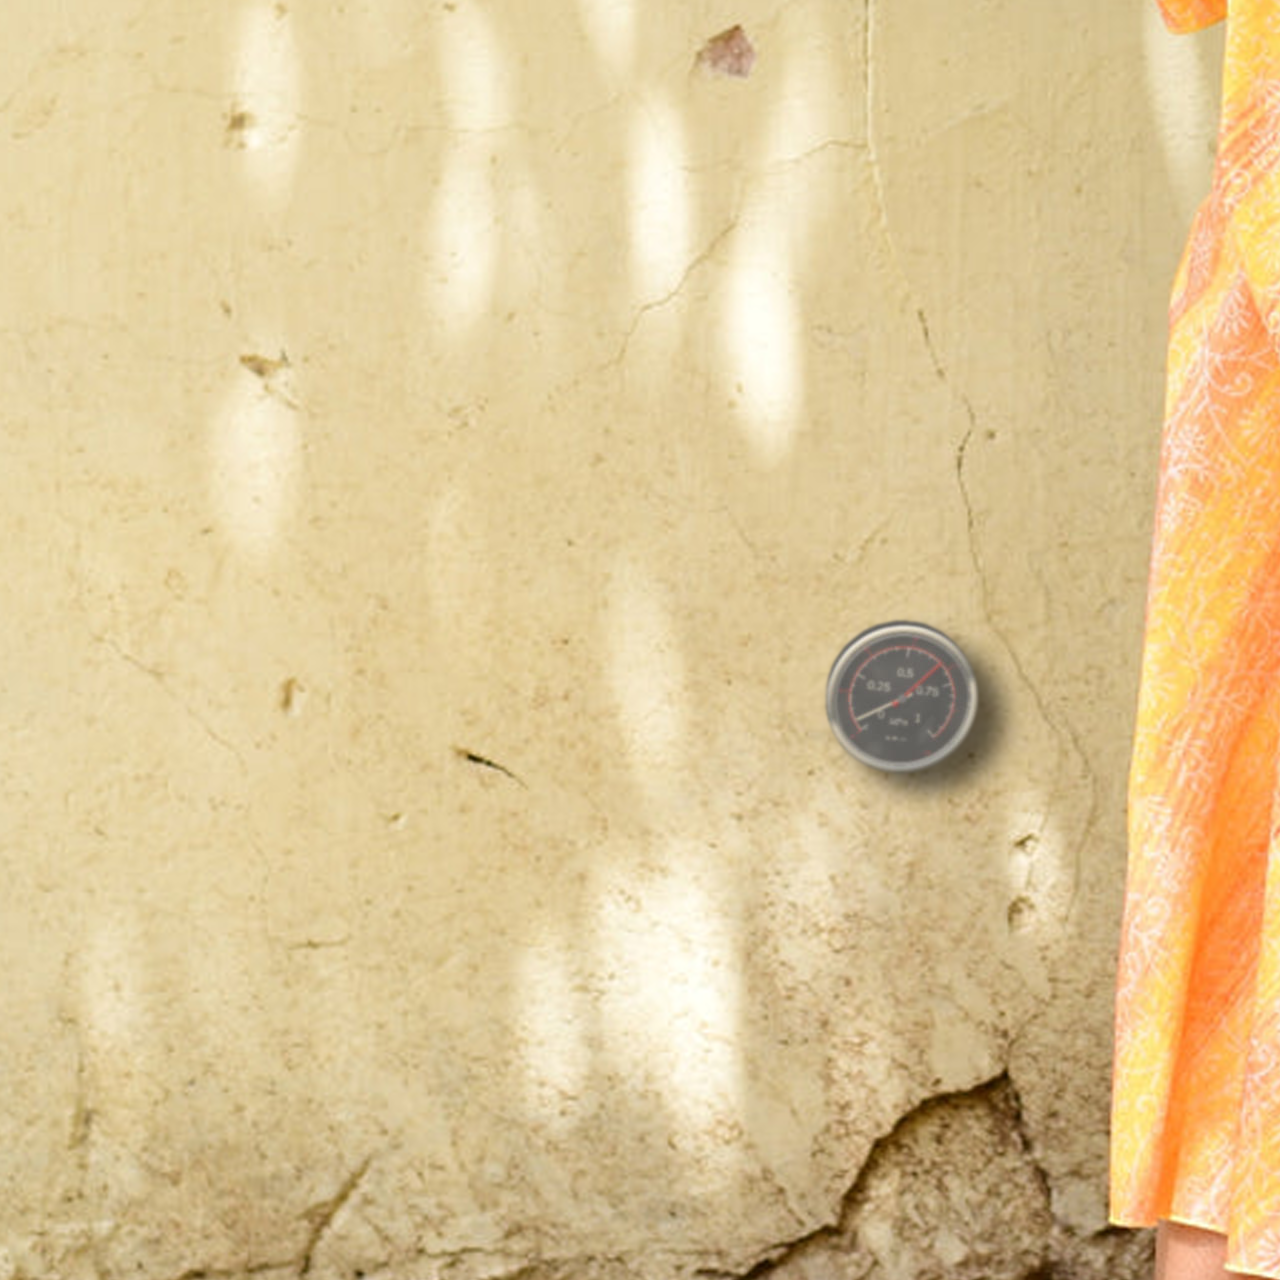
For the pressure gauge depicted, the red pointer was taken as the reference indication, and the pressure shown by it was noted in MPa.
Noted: 0.65 MPa
